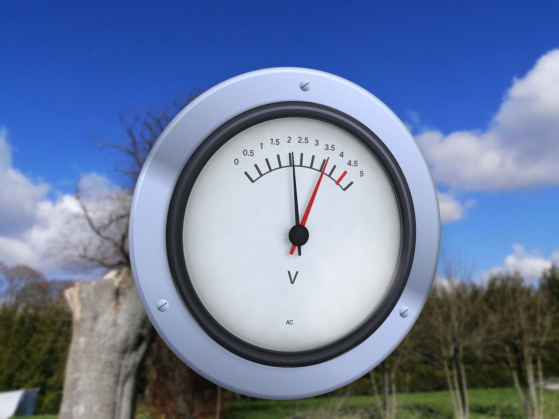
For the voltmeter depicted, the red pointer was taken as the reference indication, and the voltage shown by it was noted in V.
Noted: 3.5 V
